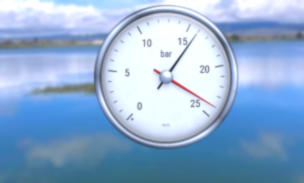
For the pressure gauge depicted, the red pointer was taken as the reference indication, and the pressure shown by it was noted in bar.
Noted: 24 bar
